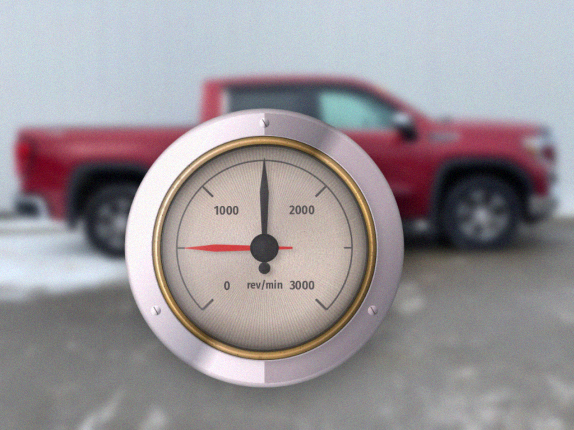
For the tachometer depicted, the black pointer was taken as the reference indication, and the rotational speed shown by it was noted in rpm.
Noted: 1500 rpm
